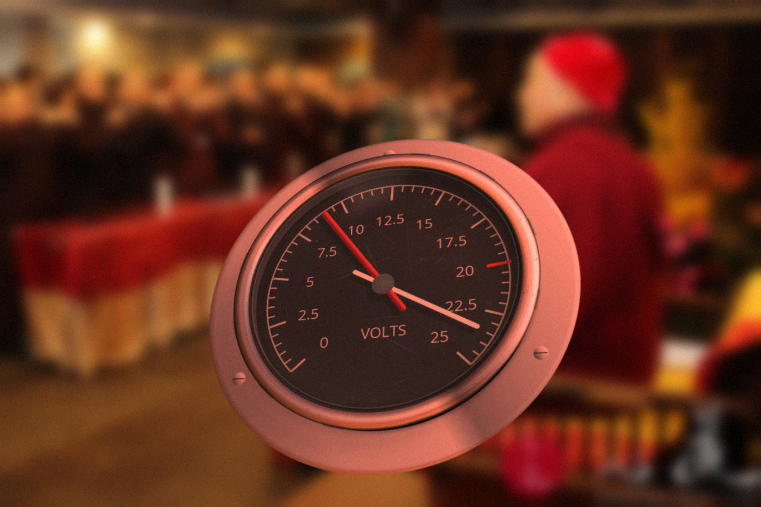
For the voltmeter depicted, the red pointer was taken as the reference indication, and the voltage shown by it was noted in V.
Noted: 9 V
